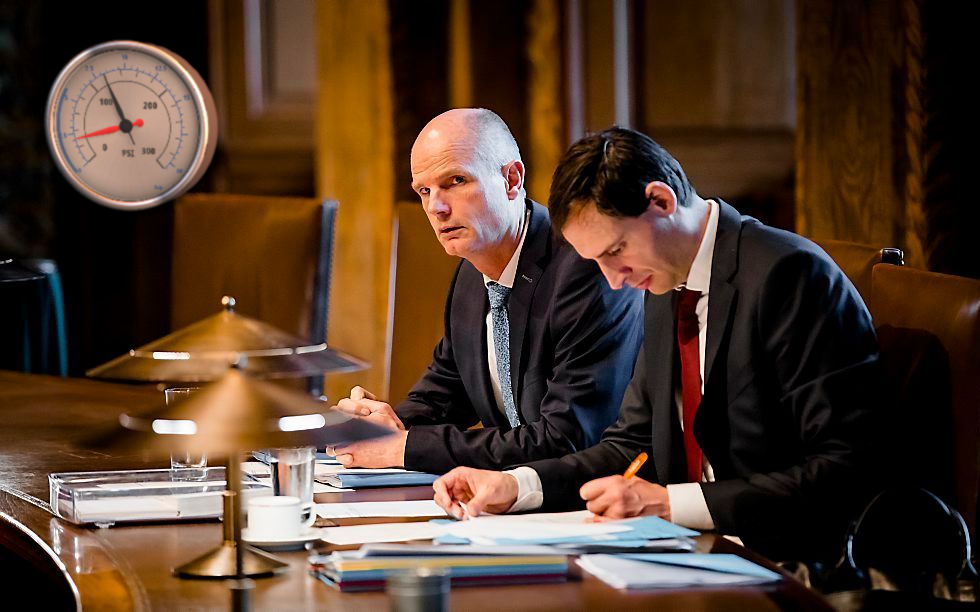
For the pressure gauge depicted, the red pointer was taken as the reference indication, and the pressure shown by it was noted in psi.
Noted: 30 psi
